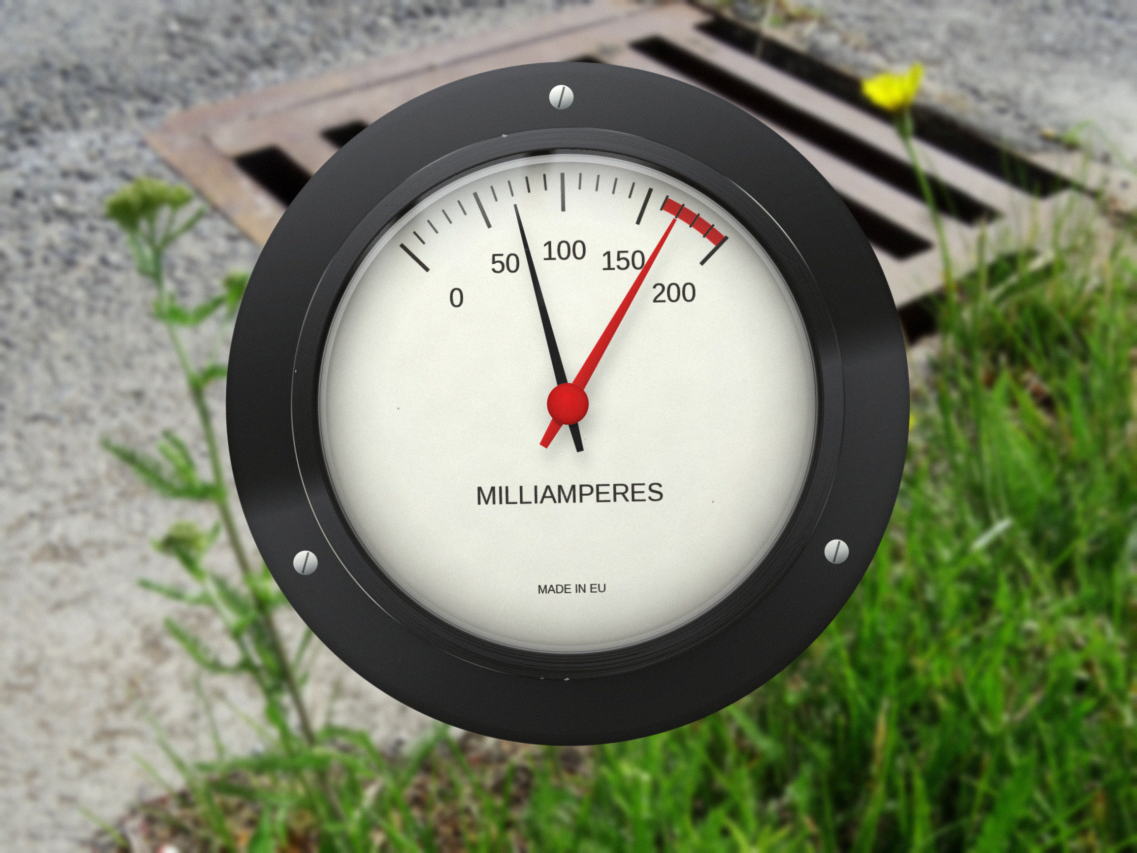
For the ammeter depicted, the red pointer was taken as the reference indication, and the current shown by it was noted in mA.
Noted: 170 mA
